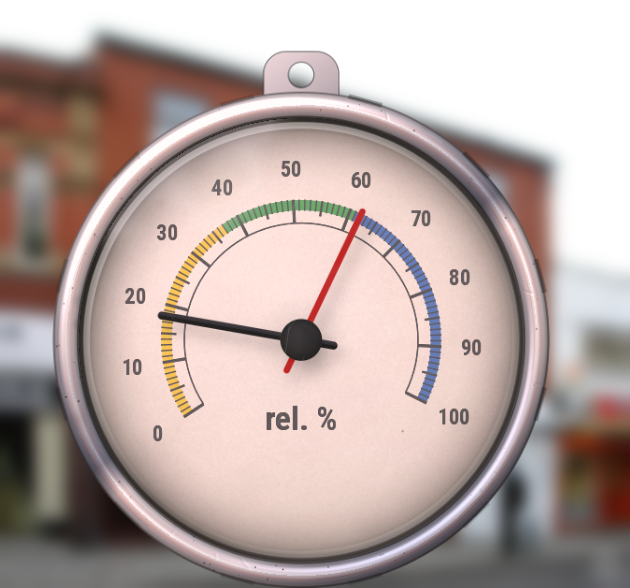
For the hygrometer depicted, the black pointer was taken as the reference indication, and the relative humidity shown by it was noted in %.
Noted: 18 %
